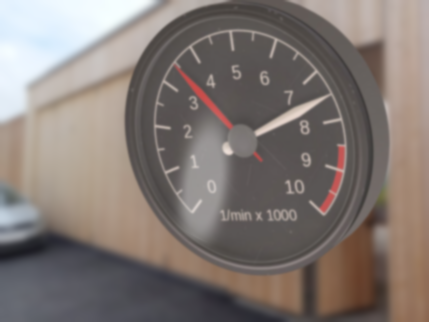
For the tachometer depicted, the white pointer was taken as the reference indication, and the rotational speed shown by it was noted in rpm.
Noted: 7500 rpm
